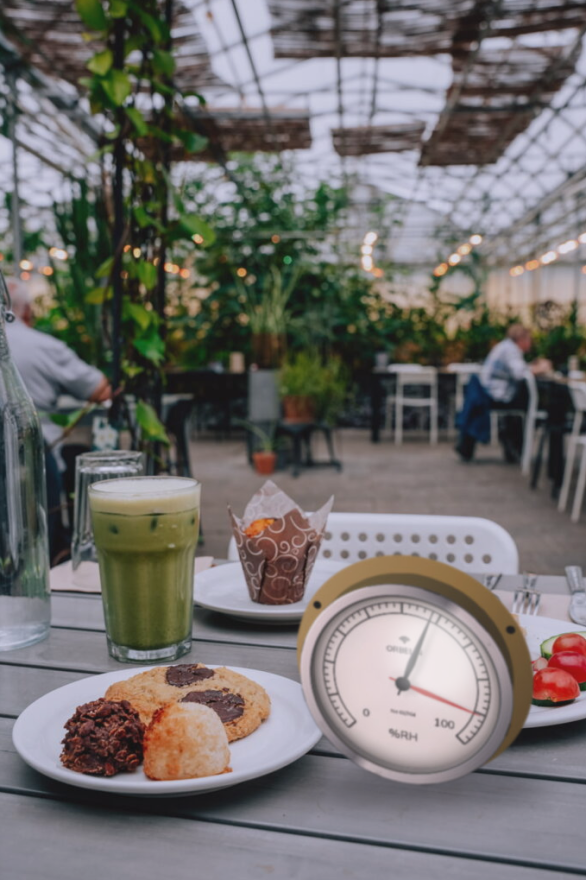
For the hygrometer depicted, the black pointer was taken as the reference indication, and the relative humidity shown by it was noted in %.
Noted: 58 %
